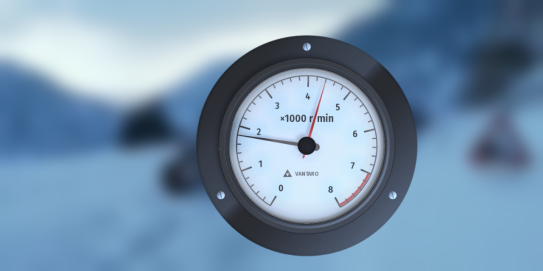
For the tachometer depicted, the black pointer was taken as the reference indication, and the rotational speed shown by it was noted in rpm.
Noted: 1800 rpm
